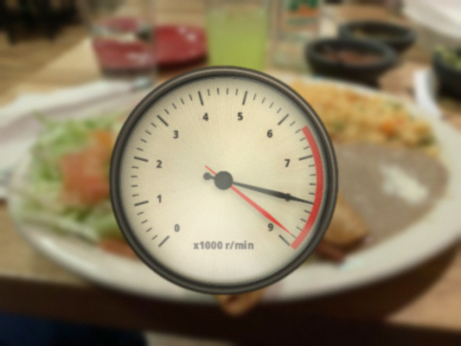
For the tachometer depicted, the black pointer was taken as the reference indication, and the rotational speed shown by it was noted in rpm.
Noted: 8000 rpm
